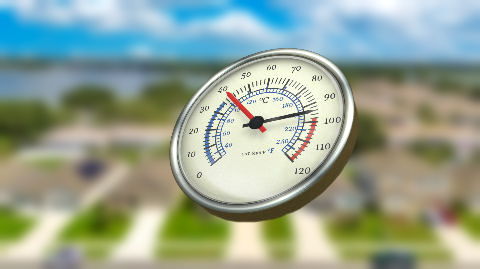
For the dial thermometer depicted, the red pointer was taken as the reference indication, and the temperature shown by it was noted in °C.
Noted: 40 °C
